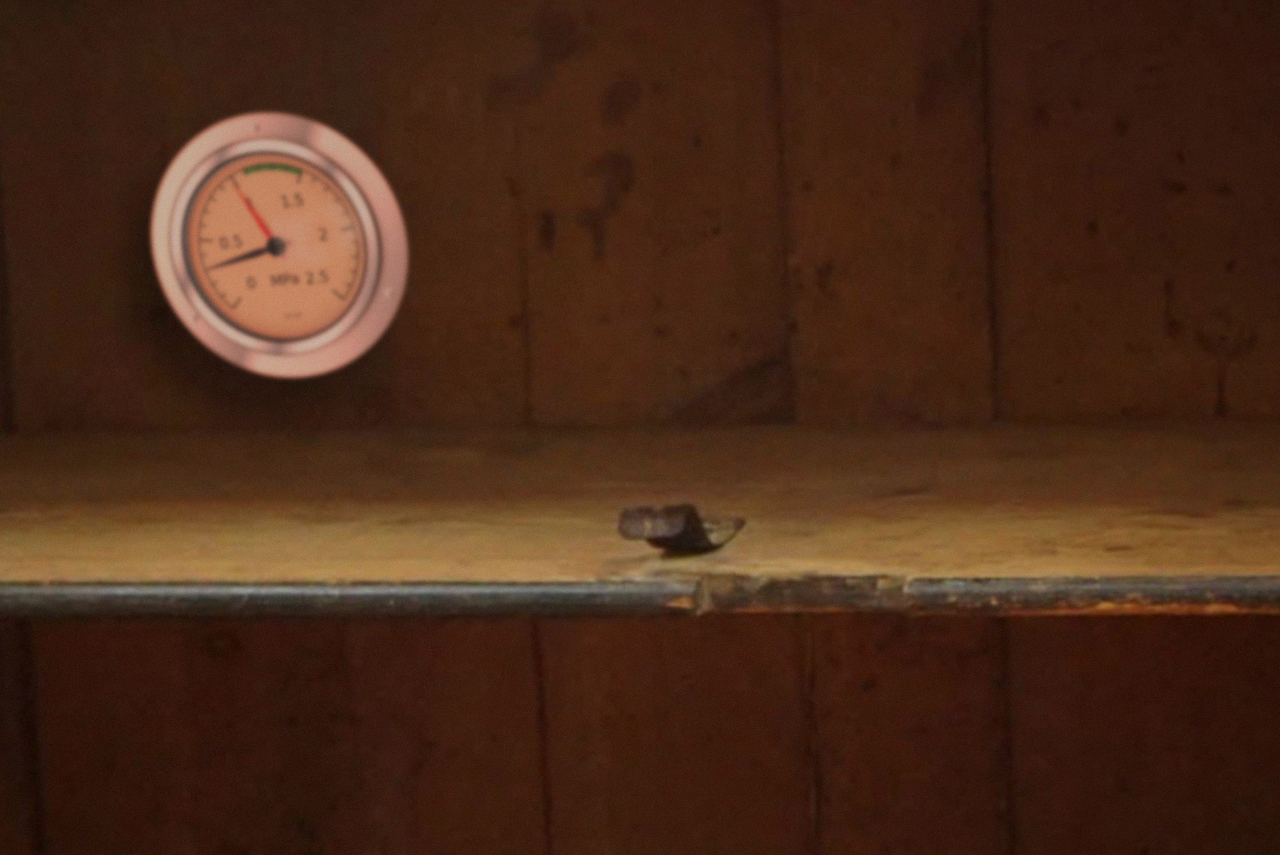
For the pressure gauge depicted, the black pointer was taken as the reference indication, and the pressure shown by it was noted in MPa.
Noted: 0.3 MPa
